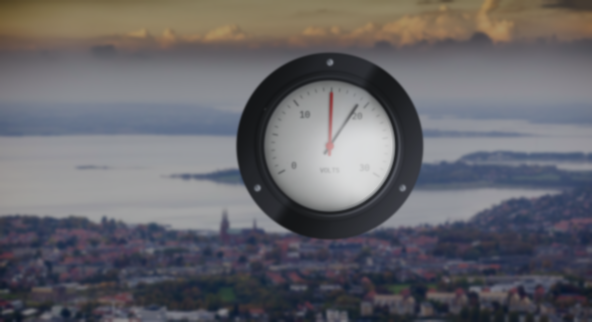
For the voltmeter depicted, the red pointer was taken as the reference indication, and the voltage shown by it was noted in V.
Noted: 15 V
